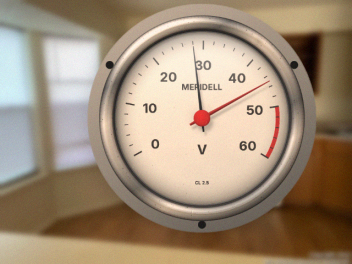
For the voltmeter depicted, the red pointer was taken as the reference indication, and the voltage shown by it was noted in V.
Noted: 45 V
